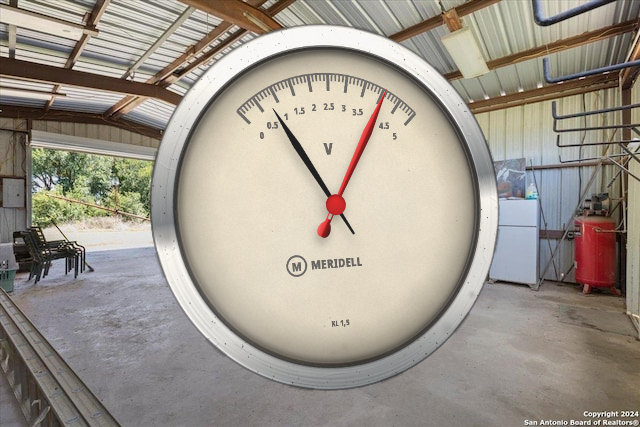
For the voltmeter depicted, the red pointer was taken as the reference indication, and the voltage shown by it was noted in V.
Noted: 4 V
